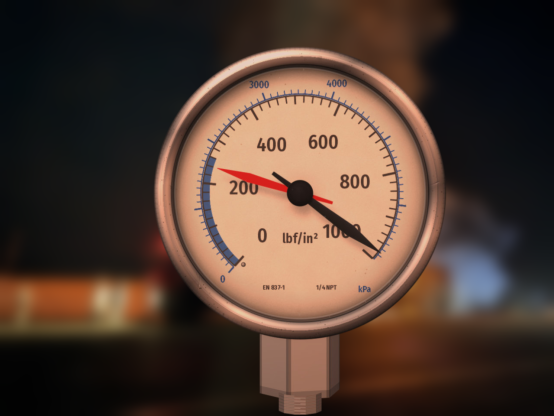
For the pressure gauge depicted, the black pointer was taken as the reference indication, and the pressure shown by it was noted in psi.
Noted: 980 psi
